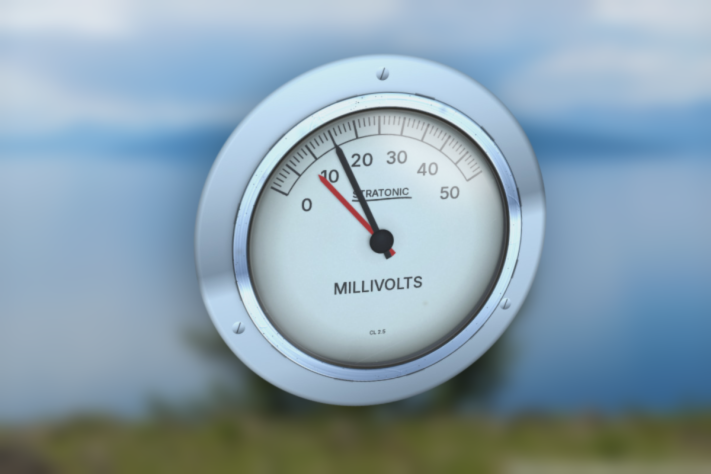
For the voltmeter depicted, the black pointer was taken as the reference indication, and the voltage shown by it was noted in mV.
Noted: 15 mV
